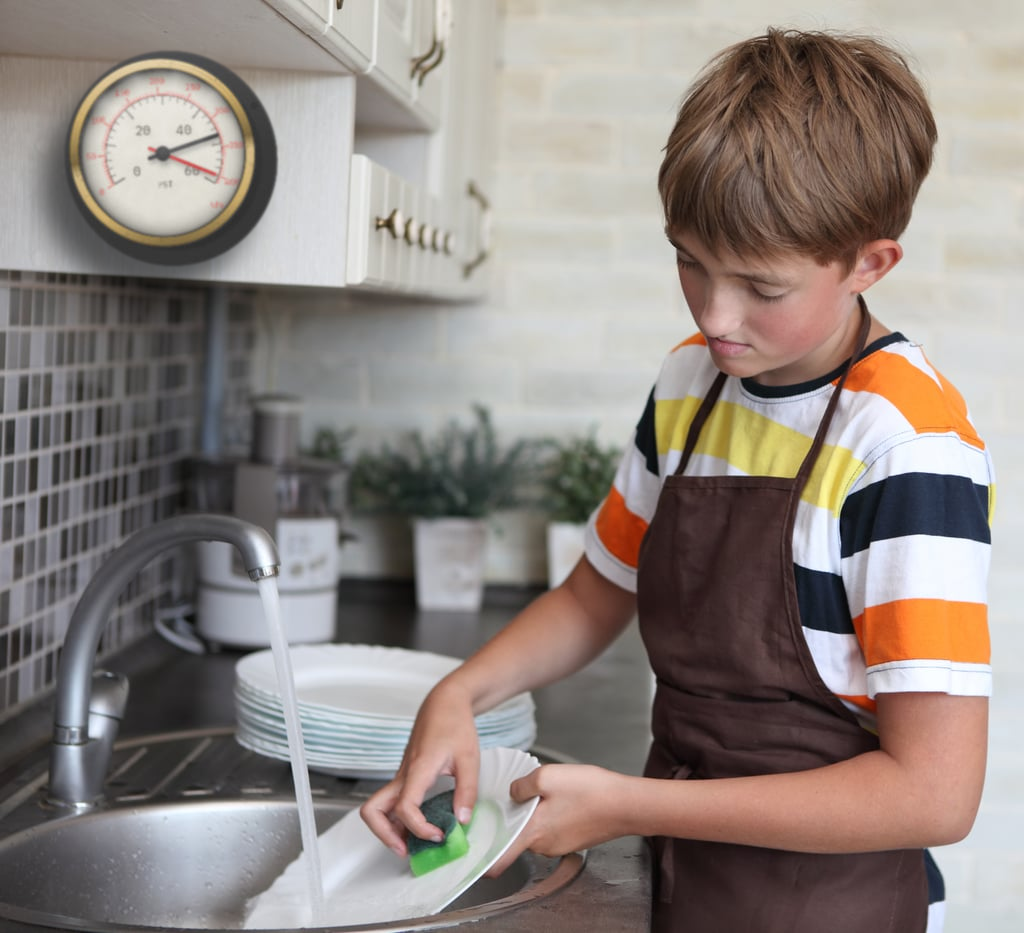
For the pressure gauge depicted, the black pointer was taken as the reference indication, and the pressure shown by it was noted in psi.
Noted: 48 psi
